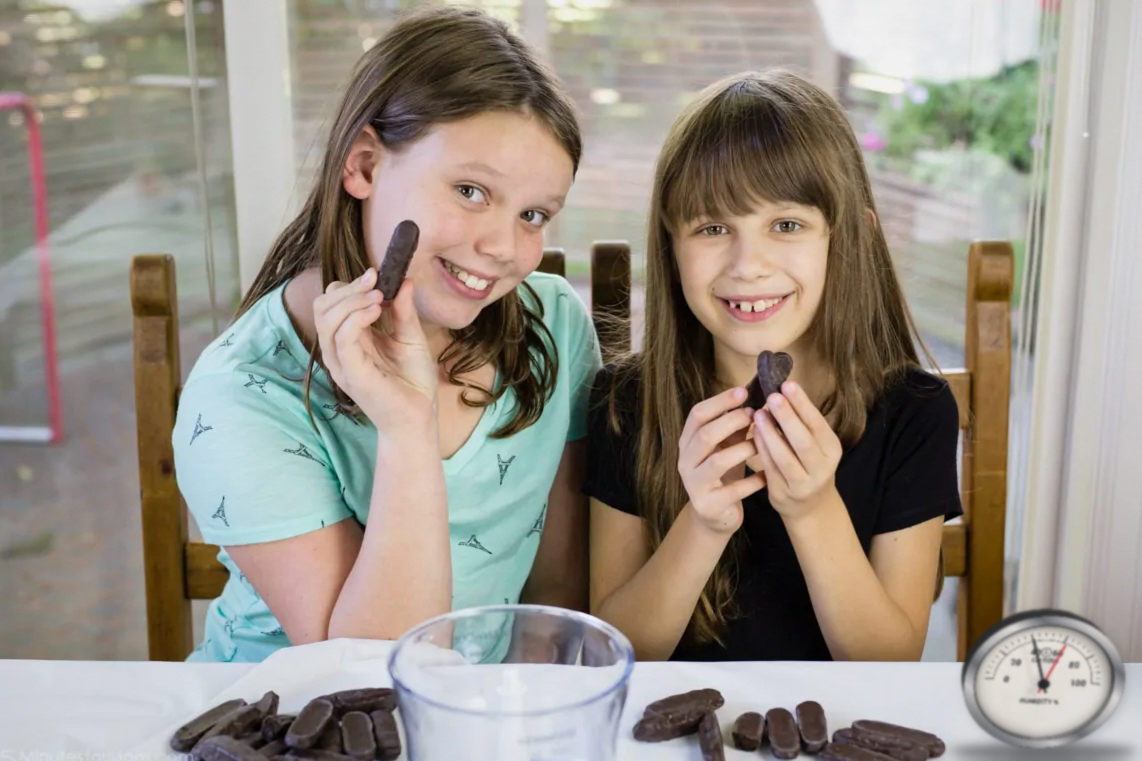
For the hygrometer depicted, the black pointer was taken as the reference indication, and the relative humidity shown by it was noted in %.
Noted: 40 %
